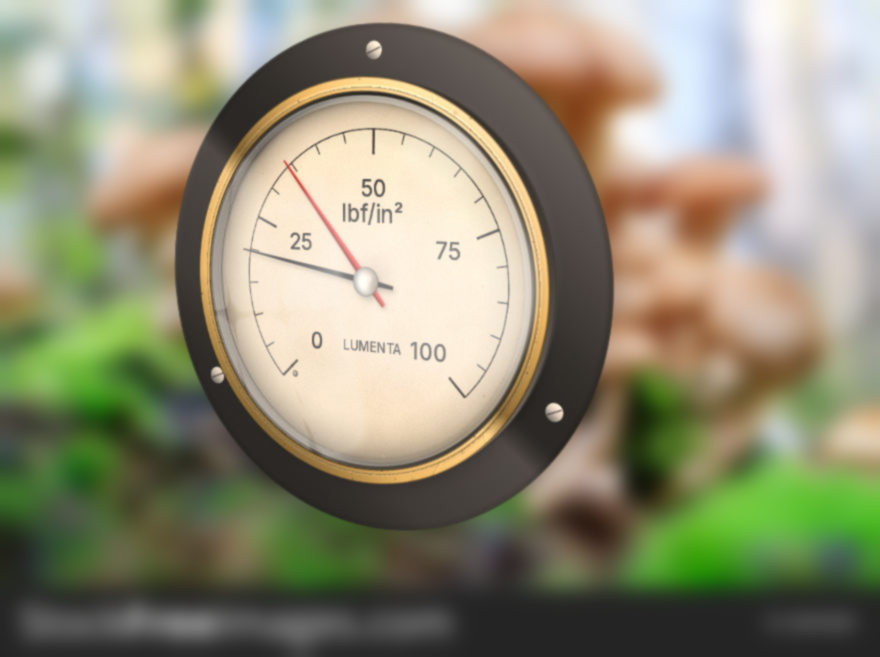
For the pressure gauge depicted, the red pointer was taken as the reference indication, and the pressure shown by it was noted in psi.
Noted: 35 psi
